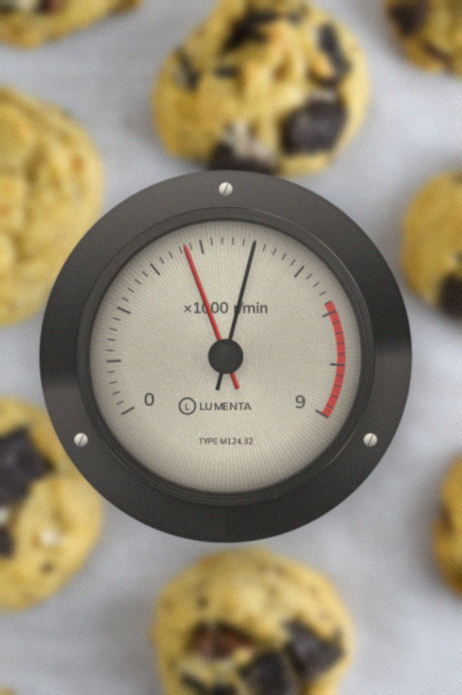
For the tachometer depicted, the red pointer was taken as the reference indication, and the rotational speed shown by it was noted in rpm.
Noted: 3700 rpm
